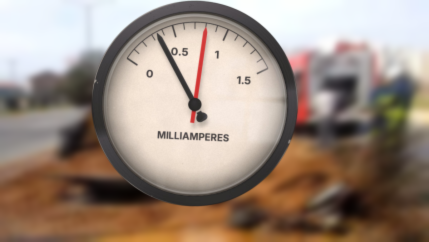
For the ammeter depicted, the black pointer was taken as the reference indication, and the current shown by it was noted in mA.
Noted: 0.35 mA
